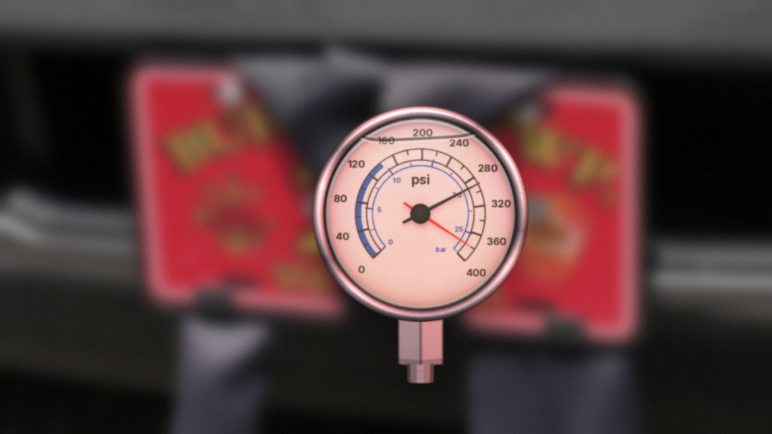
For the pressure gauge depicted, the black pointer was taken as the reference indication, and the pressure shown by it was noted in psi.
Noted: 290 psi
